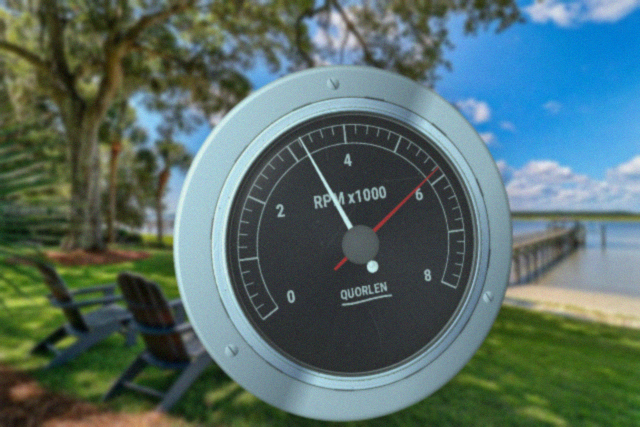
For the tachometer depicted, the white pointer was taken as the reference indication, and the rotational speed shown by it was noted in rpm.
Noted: 3200 rpm
